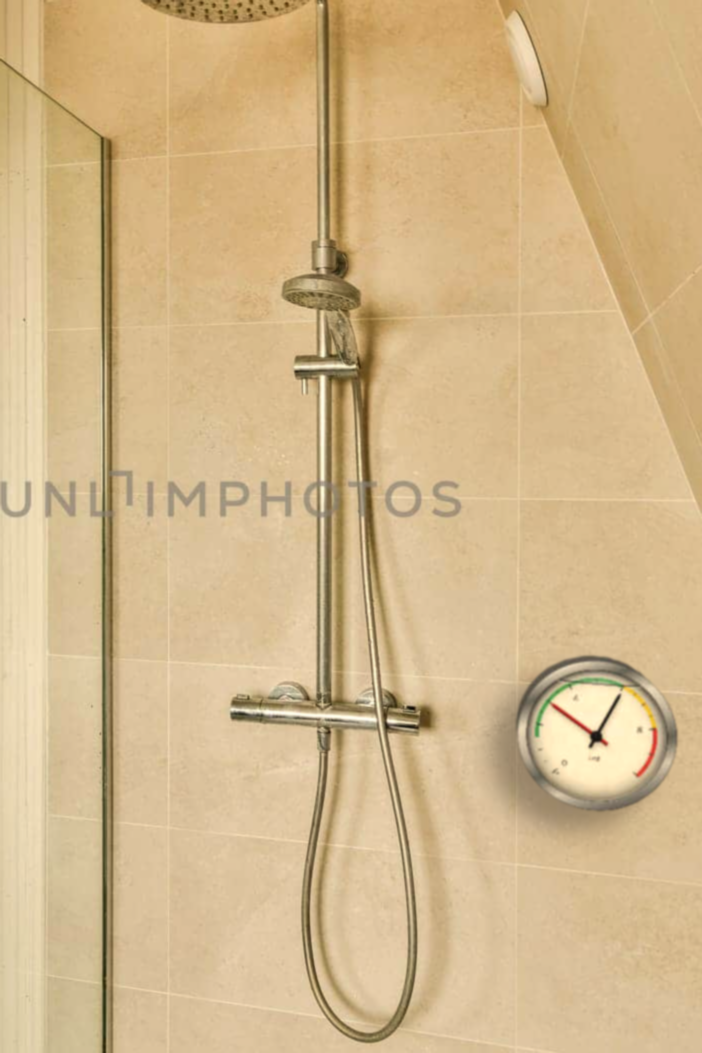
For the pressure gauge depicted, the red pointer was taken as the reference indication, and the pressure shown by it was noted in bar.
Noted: 3 bar
